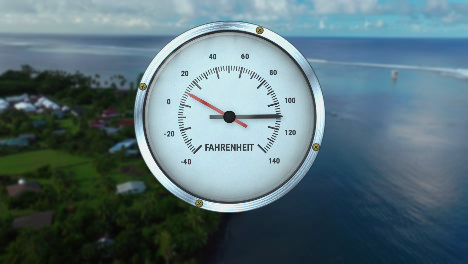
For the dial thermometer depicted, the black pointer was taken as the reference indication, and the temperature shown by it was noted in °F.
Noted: 110 °F
